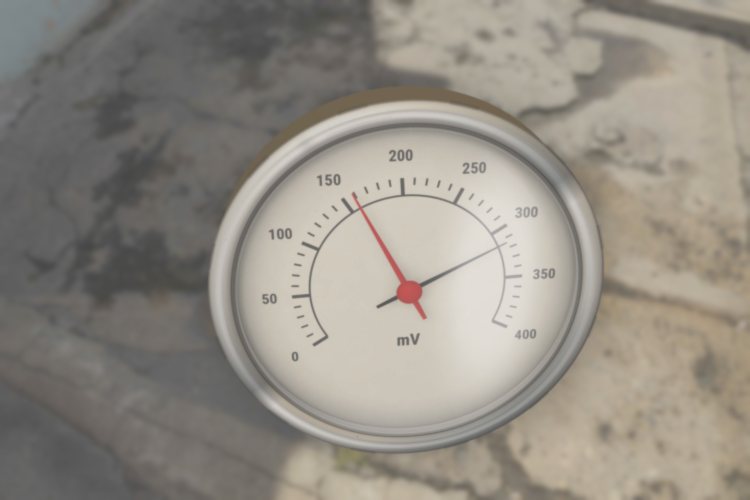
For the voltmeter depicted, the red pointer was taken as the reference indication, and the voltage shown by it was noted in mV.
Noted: 160 mV
